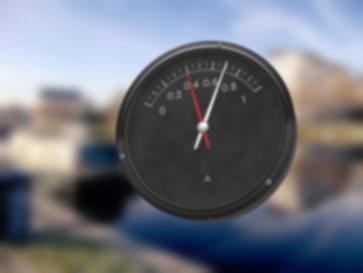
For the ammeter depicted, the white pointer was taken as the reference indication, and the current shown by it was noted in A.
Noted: 0.7 A
